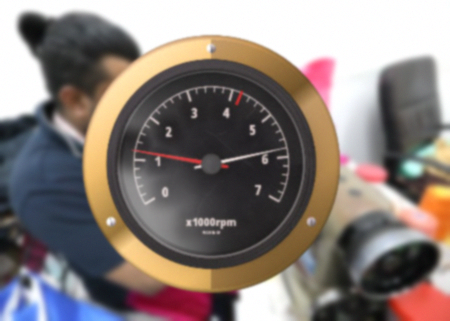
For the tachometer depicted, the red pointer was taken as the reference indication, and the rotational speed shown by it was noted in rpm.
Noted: 1200 rpm
